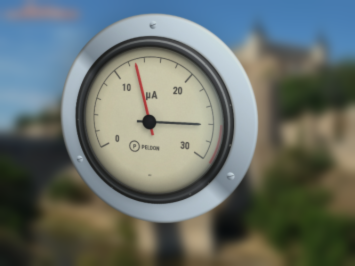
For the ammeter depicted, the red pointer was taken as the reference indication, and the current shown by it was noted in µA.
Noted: 13 µA
